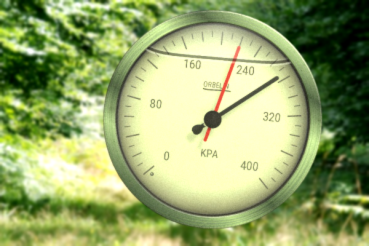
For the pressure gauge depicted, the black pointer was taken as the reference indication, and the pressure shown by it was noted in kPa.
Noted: 275 kPa
